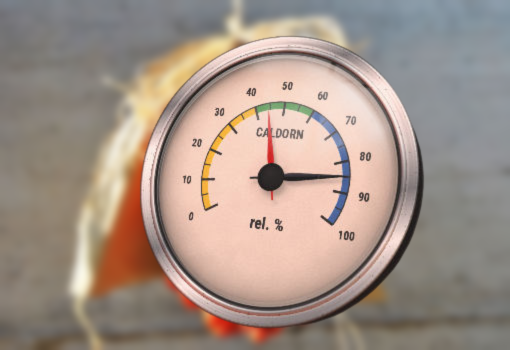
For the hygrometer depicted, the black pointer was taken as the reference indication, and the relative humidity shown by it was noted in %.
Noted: 85 %
